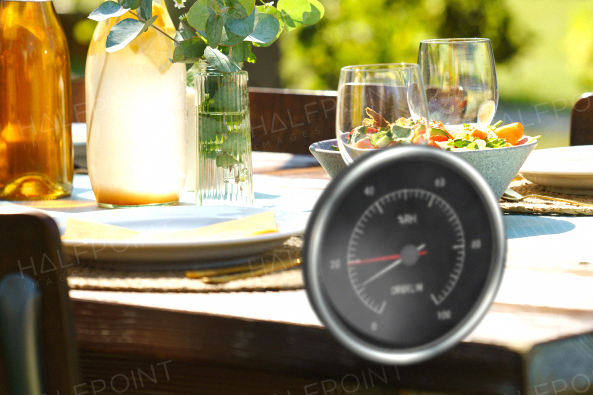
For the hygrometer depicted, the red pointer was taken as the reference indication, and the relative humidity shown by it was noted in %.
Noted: 20 %
